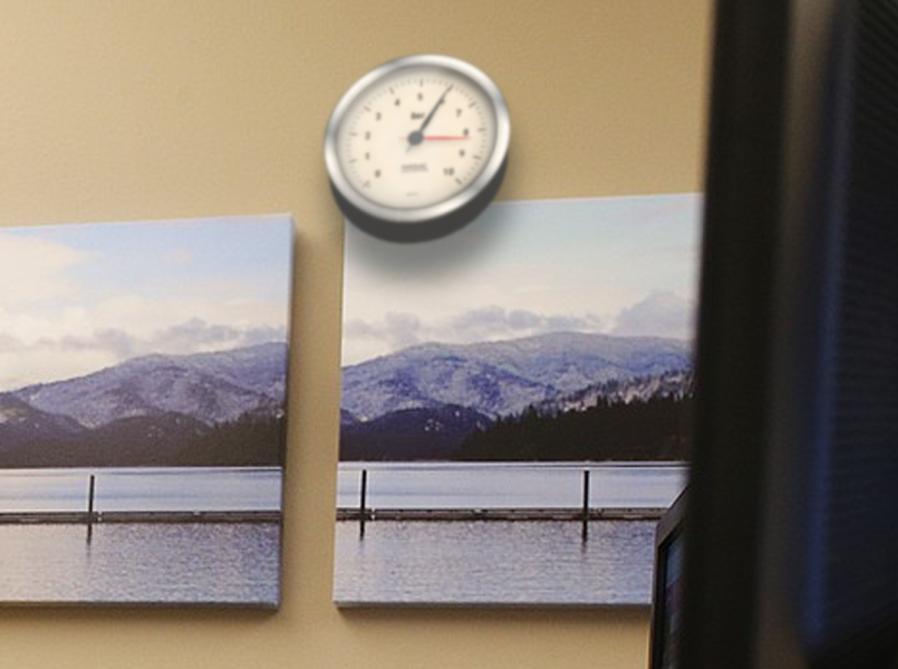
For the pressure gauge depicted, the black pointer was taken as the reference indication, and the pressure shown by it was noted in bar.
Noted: 6 bar
